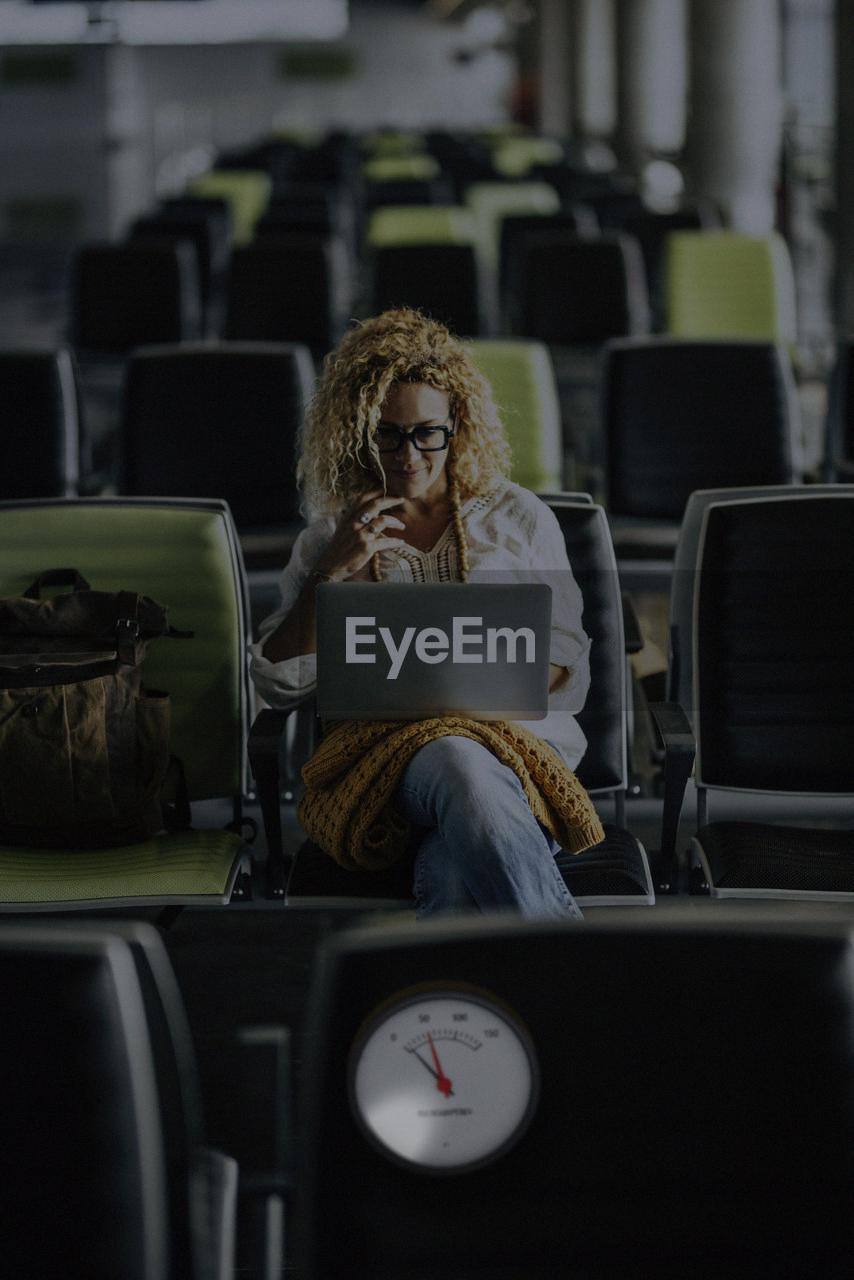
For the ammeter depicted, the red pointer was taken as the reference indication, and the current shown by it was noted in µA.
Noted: 50 µA
